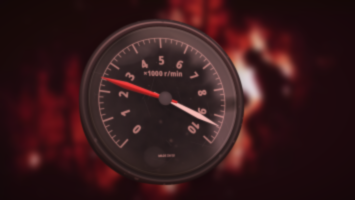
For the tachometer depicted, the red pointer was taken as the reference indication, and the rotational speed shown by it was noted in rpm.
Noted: 2400 rpm
